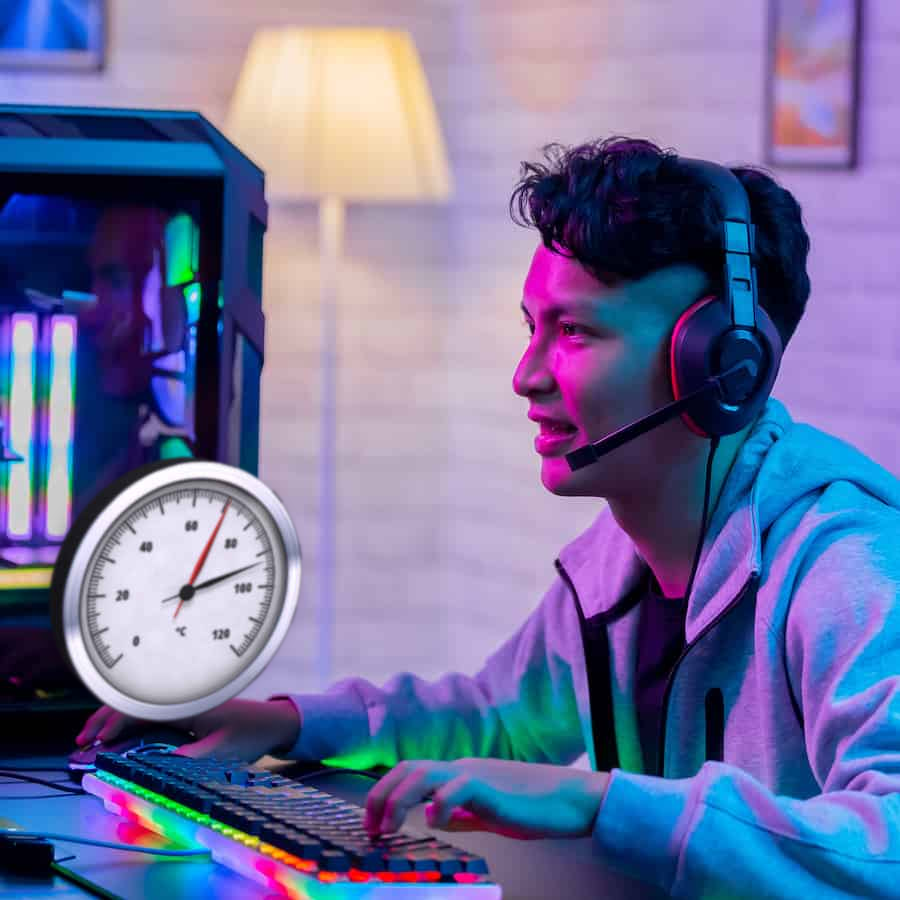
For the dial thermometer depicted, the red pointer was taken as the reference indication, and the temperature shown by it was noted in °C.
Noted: 70 °C
